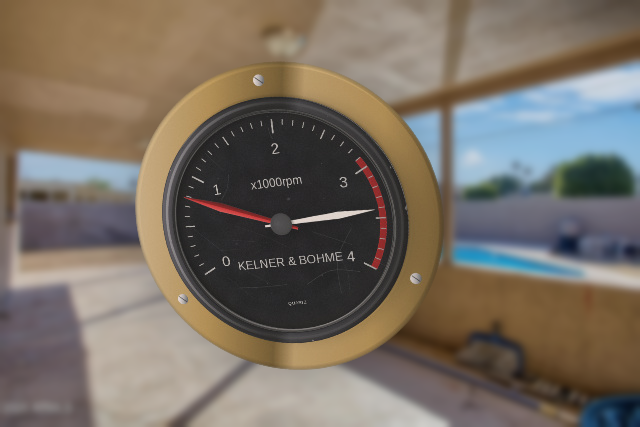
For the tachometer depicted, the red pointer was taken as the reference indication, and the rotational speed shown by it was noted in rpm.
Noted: 800 rpm
